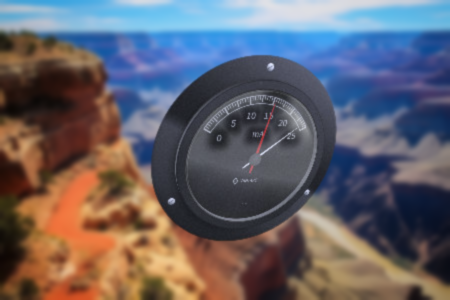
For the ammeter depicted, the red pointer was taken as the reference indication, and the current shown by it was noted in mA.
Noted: 15 mA
